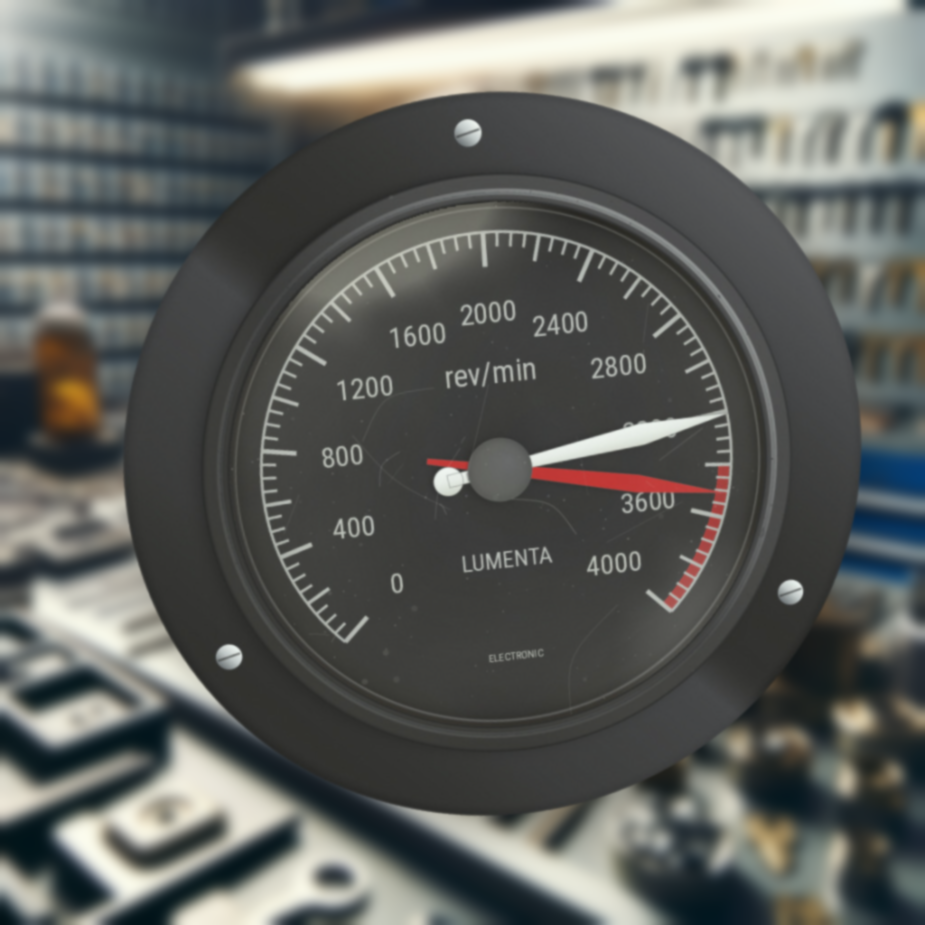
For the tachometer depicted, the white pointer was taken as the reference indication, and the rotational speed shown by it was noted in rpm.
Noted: 3200 rpm
